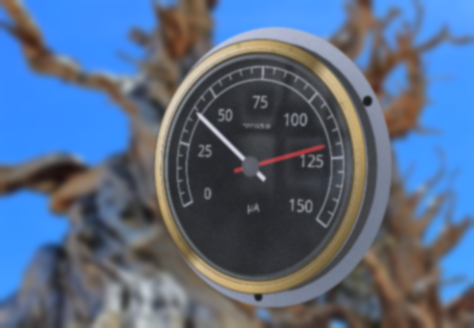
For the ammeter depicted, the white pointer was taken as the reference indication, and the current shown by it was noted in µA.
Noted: 40 µA
